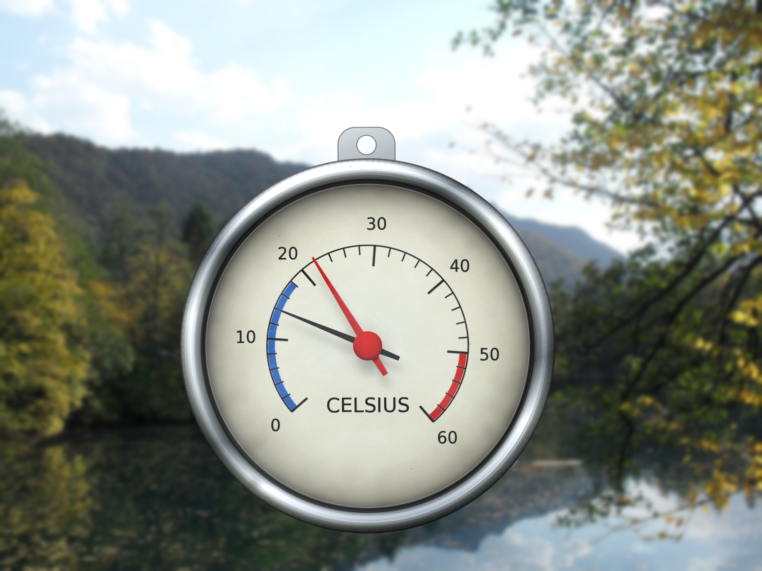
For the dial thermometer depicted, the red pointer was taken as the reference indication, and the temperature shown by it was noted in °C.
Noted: 22 °C
